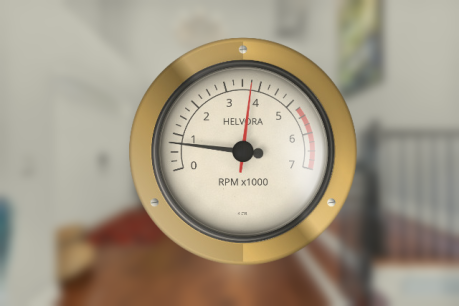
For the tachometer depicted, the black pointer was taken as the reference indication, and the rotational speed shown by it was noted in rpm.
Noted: 750 rpm
